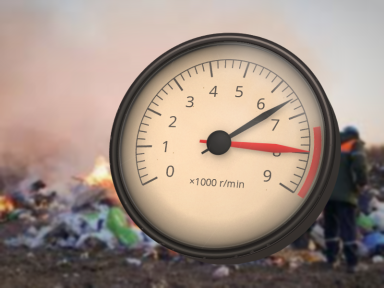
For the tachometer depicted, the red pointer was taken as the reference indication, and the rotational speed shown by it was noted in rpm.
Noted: 8000 rpm
